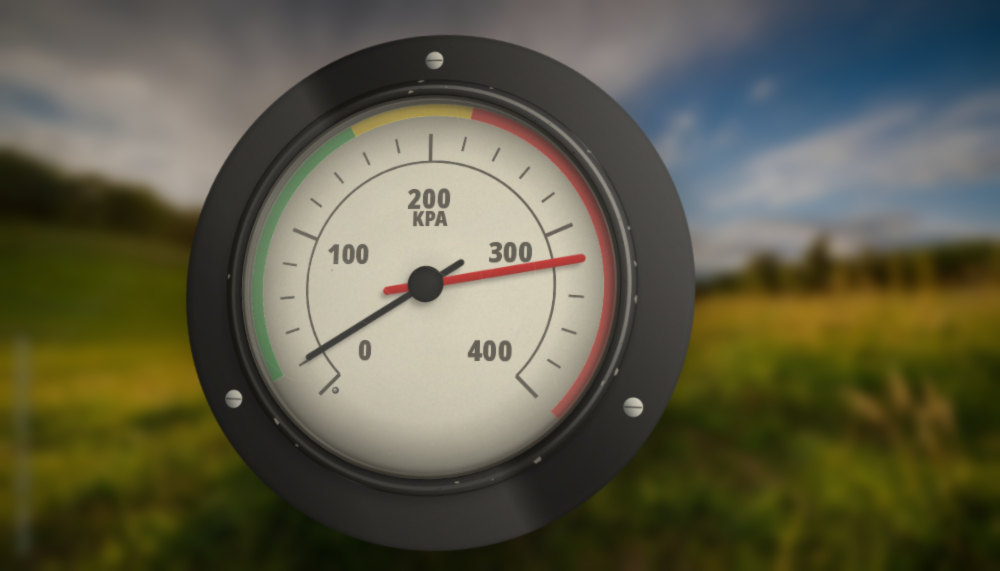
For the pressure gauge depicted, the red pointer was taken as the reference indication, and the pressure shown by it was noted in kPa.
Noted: 320 kPa
